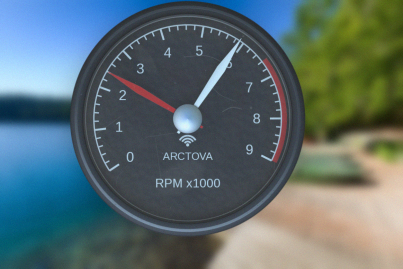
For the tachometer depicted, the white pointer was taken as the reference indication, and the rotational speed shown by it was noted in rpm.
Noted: 5900 rpm
